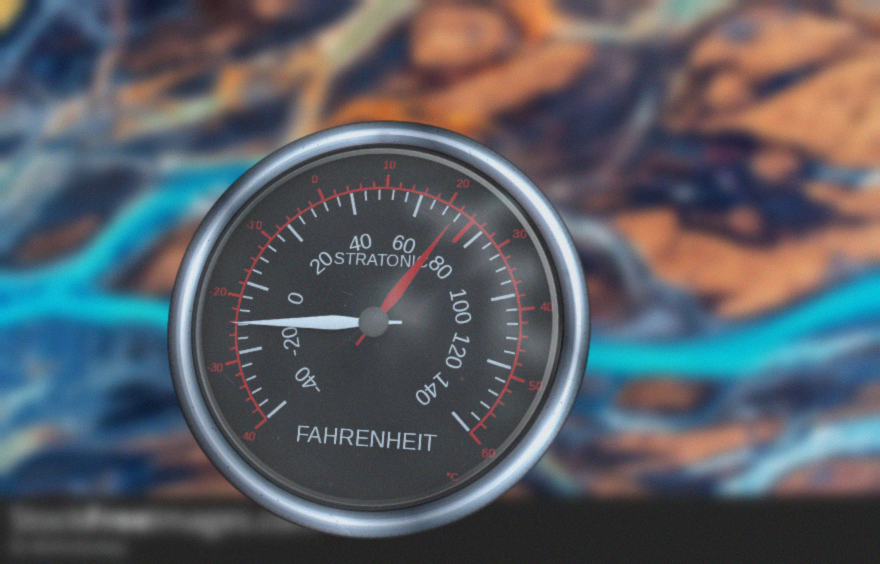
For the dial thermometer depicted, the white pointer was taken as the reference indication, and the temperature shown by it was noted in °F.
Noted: -12 °F
